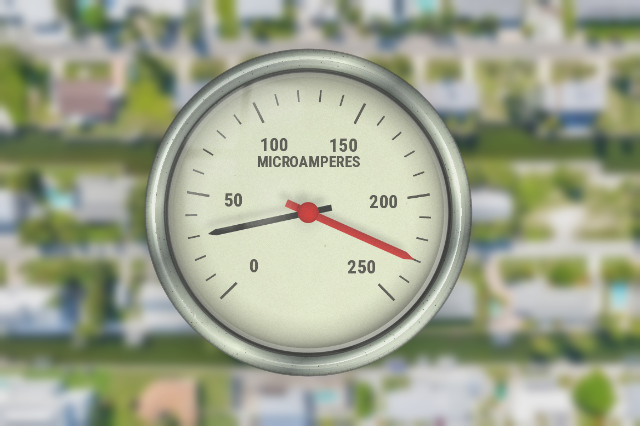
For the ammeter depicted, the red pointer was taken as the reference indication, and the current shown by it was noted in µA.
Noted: 230 µA
